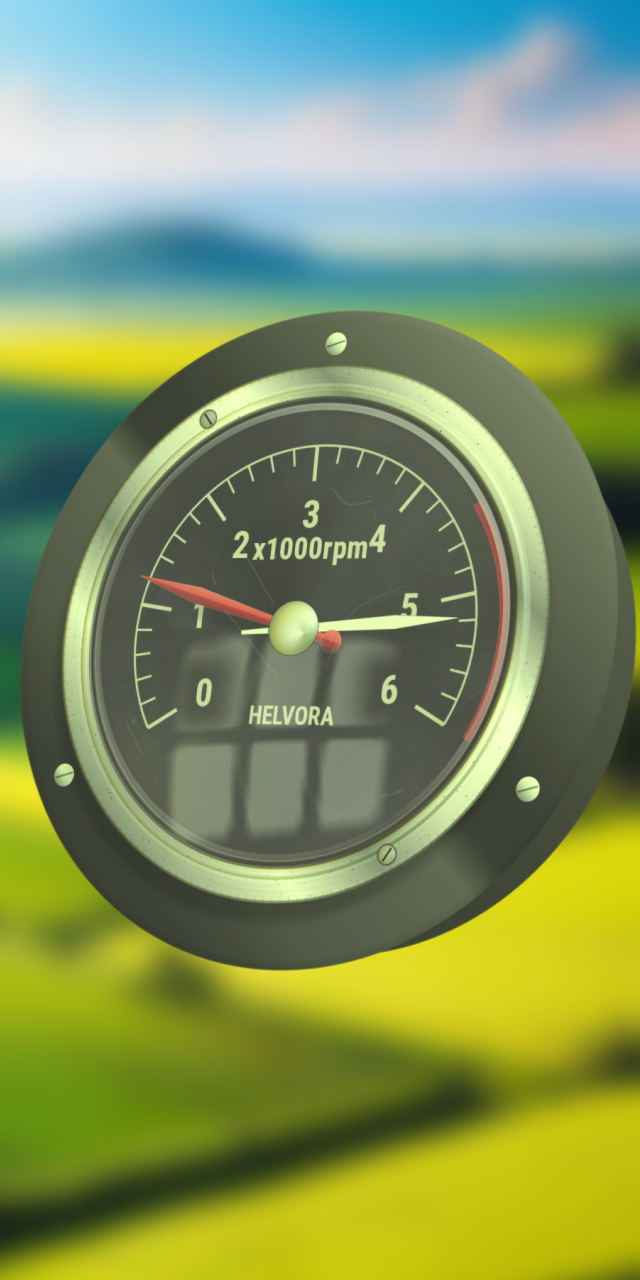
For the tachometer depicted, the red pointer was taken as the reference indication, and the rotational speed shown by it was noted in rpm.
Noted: 1200 rpm
